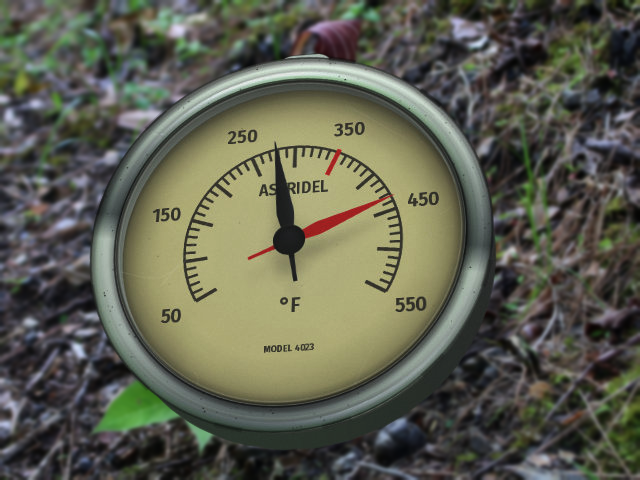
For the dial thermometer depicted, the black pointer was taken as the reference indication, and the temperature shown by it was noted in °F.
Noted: 280 °F
